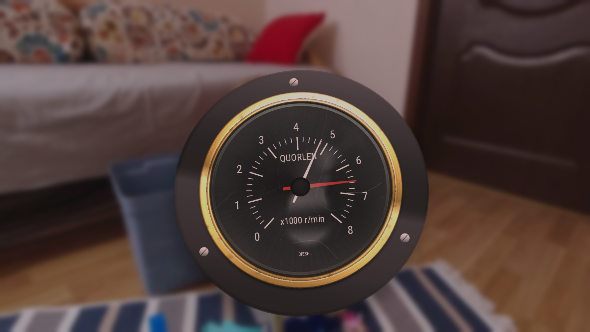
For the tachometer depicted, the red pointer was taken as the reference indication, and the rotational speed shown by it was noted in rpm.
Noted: 6600 rpm
